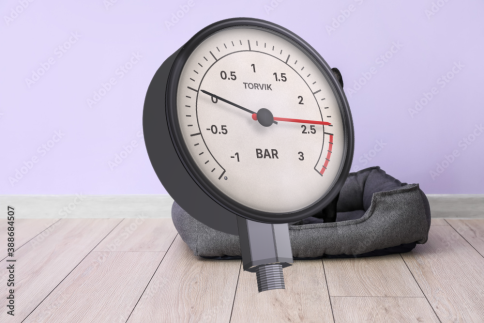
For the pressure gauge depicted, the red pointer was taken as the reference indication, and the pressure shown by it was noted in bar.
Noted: 2.4 bar
